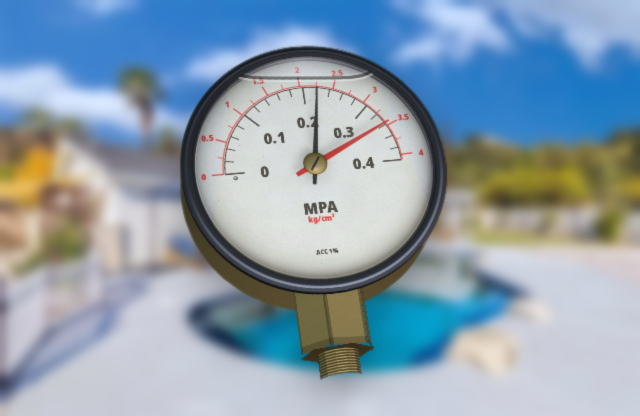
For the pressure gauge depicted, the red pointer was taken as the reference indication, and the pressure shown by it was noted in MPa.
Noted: 0.34 MPa
